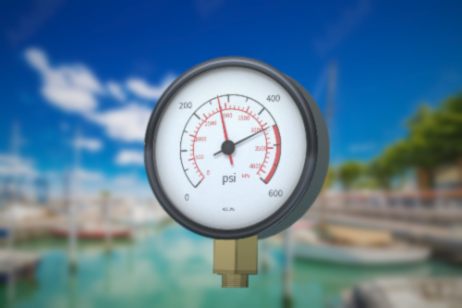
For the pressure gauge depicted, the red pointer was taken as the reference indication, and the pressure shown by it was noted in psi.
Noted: 275 psi
